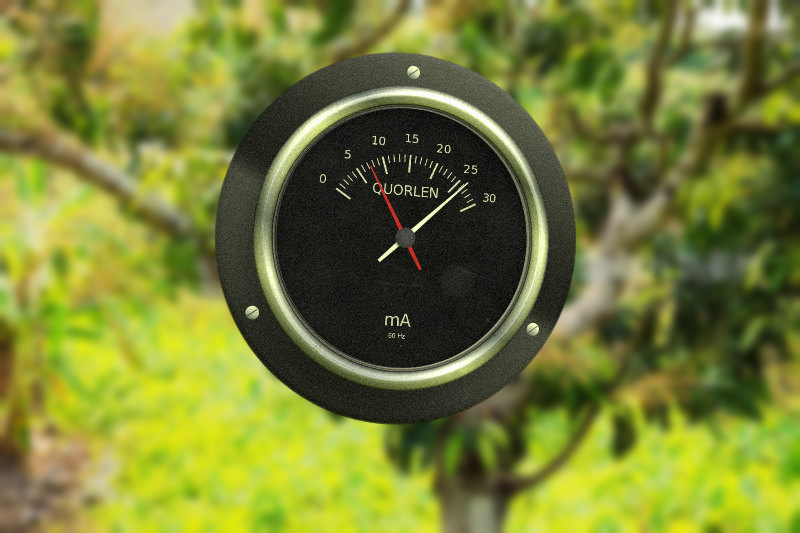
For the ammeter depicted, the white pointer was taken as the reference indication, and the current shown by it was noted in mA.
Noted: 26 mA
